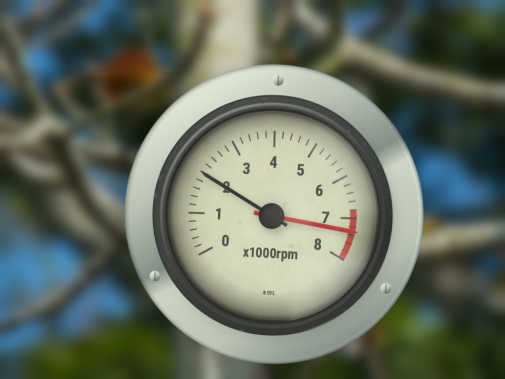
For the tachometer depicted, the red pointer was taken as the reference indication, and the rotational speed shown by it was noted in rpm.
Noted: 7300 rpm
